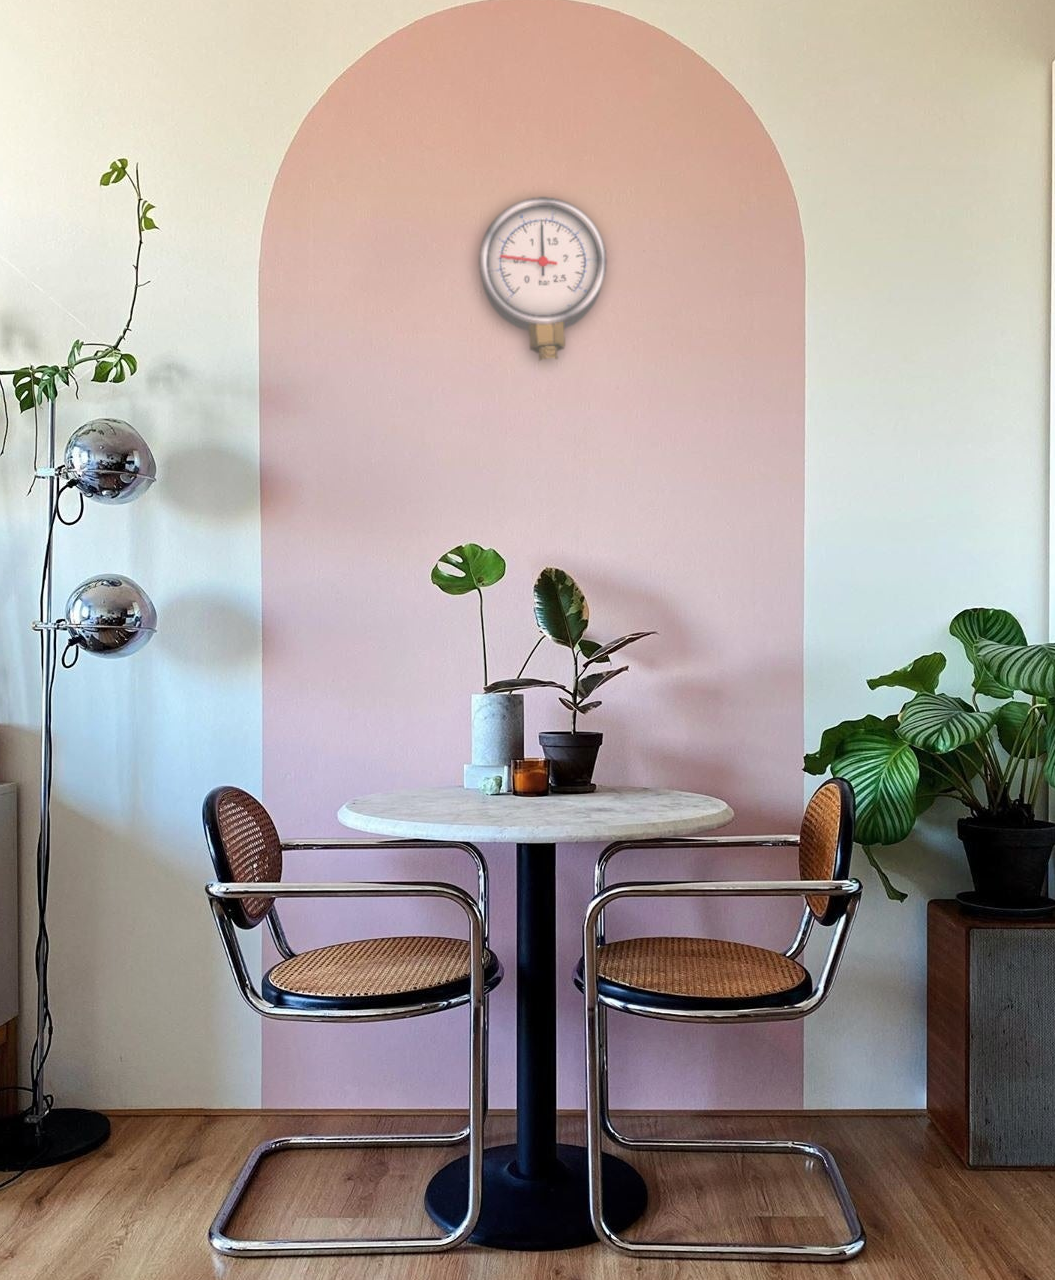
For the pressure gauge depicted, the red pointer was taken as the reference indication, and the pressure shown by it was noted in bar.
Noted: 0.5 bar
